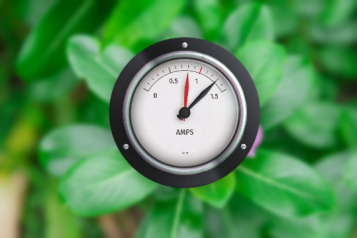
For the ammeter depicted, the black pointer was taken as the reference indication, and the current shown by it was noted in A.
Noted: 1.3 A
